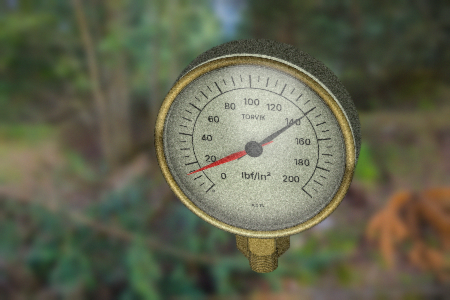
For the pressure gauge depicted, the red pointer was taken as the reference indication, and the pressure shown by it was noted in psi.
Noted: 15 psi
